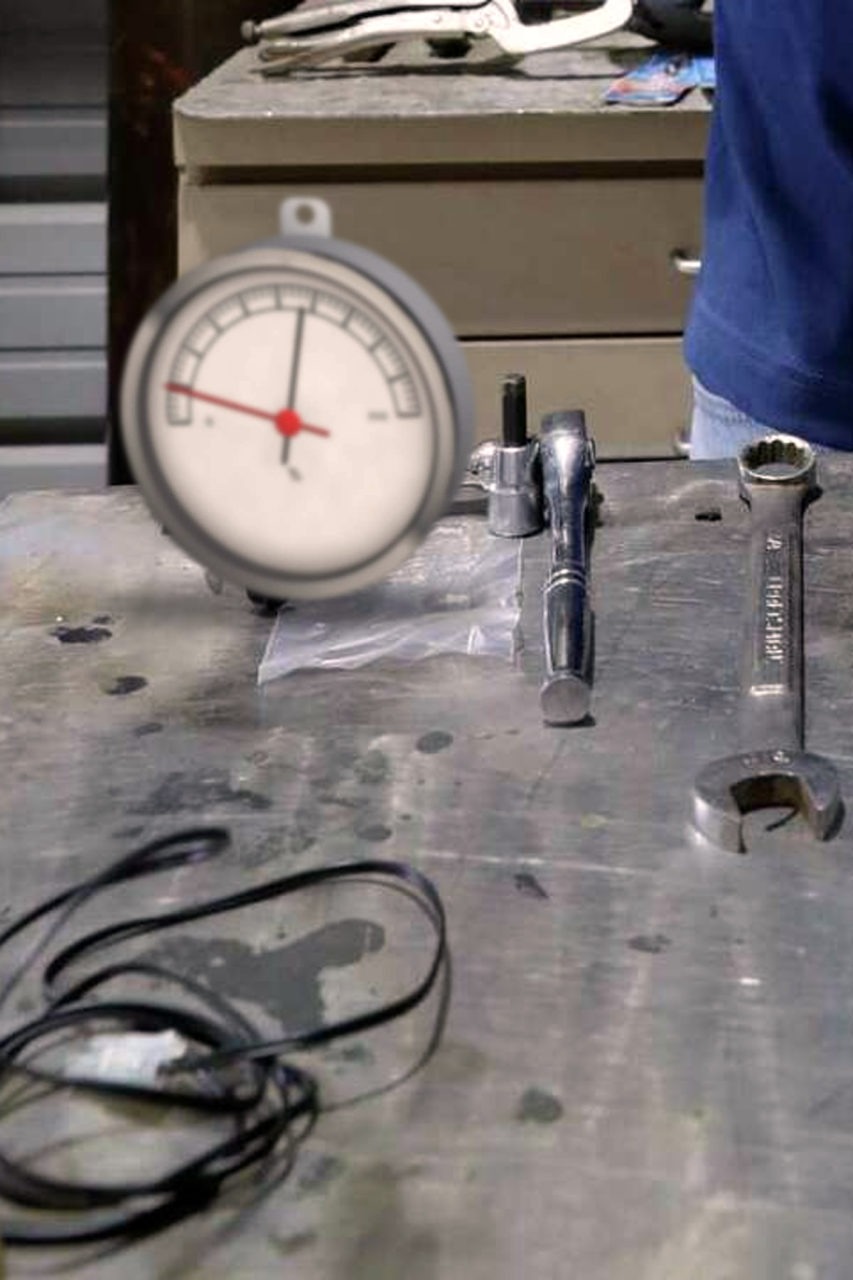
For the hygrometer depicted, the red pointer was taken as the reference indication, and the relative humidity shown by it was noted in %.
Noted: 10 %
